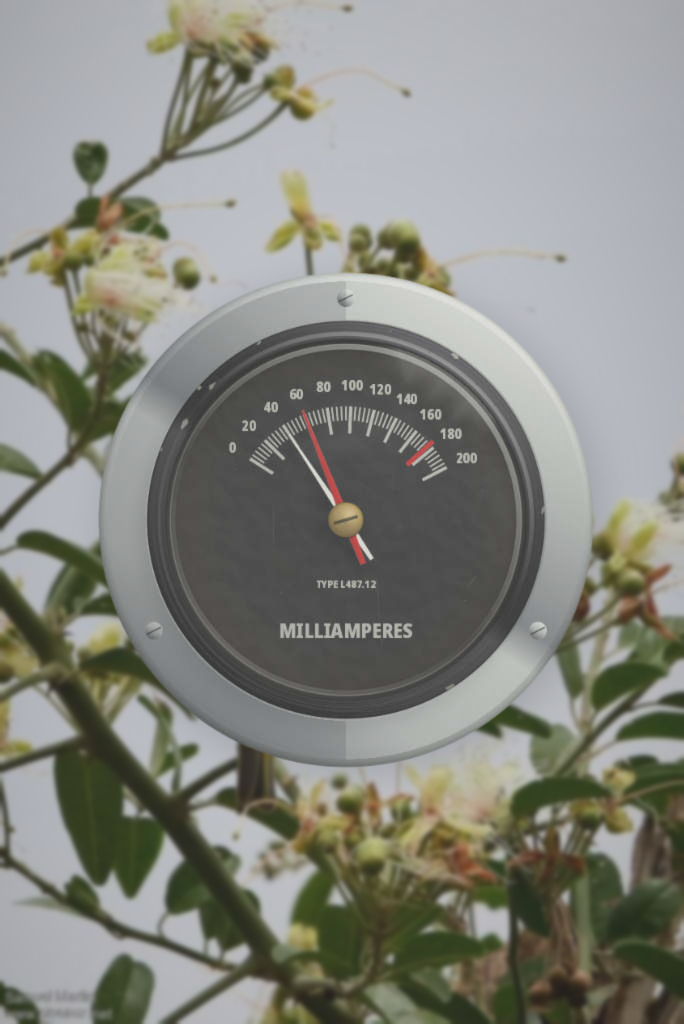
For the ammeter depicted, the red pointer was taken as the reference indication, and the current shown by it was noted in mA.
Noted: 60 mA
